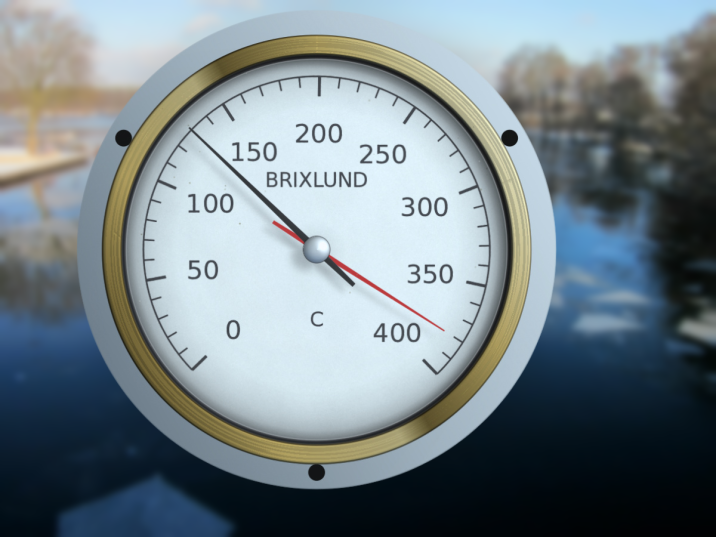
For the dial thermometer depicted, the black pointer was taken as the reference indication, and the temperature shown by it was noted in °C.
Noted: 130 °C
